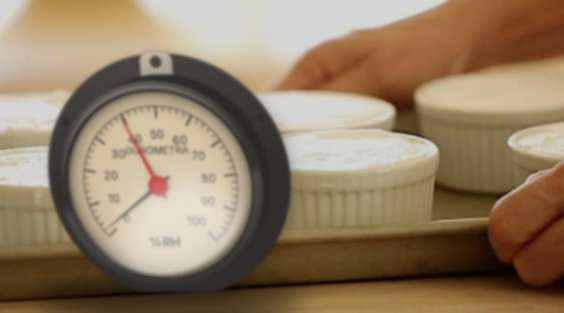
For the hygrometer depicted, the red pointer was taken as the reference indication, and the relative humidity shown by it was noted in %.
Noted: 40 %
